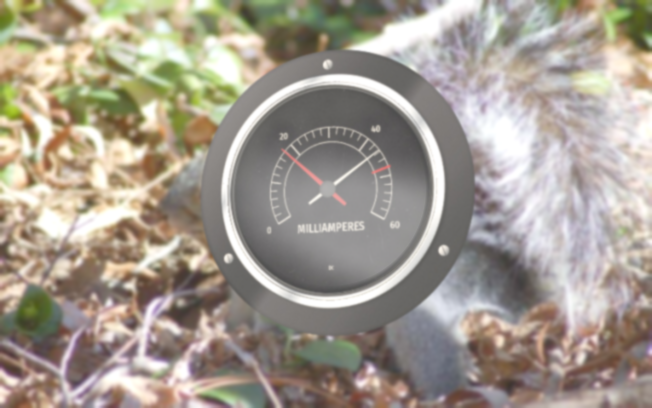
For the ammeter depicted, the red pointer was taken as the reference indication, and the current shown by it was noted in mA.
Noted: 18 mA
